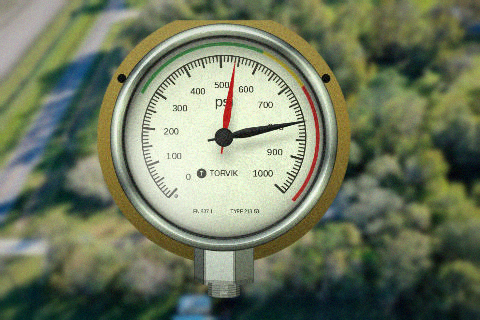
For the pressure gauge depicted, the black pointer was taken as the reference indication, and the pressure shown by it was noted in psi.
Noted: 800 psi
